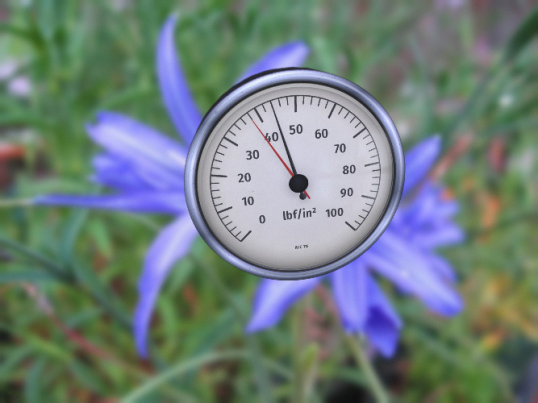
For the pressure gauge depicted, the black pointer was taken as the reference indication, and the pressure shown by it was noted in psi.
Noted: 44 psi
